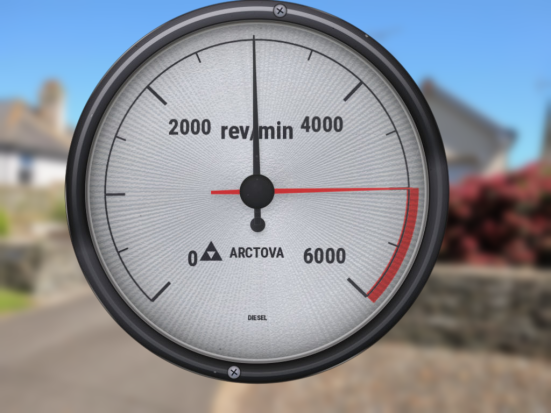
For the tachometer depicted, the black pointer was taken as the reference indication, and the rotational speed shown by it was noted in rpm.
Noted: 3000 rpm
